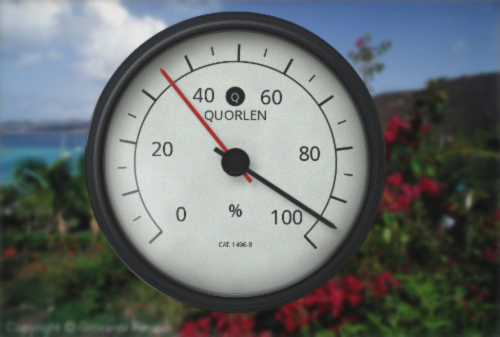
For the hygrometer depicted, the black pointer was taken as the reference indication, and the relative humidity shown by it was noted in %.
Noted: 95 %
